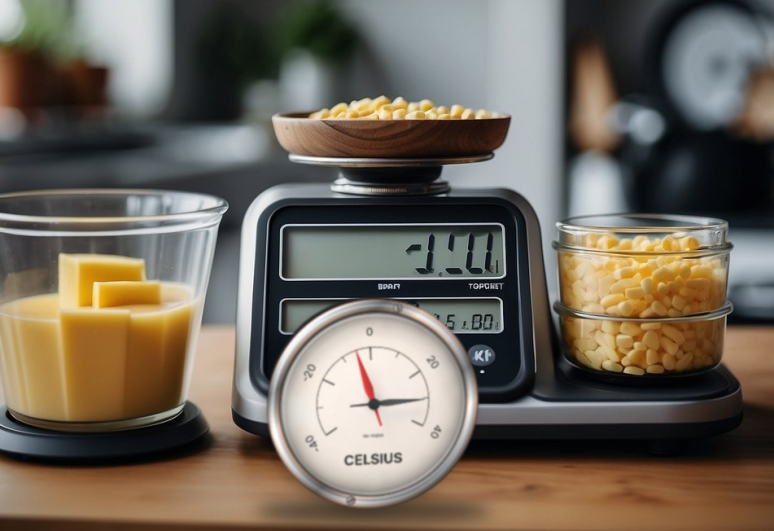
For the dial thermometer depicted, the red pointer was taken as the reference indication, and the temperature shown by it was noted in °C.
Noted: -5 °C
